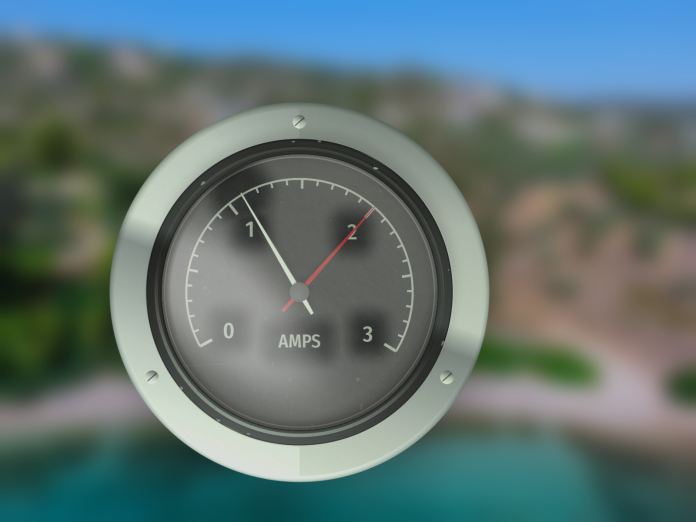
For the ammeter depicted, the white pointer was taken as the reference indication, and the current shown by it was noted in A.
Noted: 1.1 A
